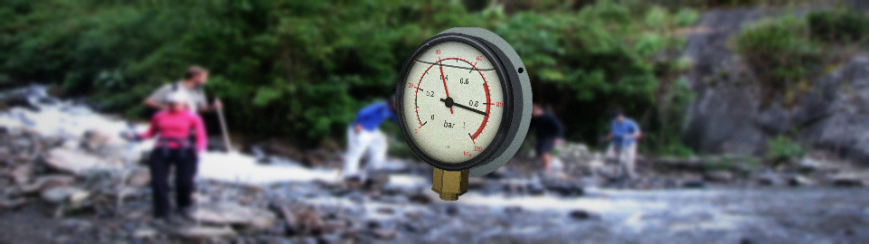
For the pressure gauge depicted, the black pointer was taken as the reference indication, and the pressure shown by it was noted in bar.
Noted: 0.85 bar
